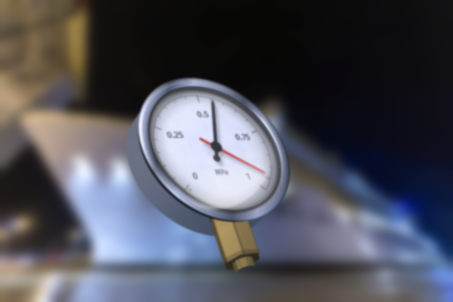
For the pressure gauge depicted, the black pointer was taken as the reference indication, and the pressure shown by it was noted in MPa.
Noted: 0.55 MPa
